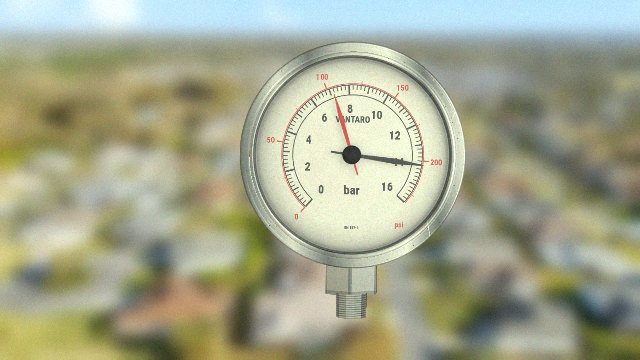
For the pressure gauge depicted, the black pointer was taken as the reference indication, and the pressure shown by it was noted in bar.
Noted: 14 bar
